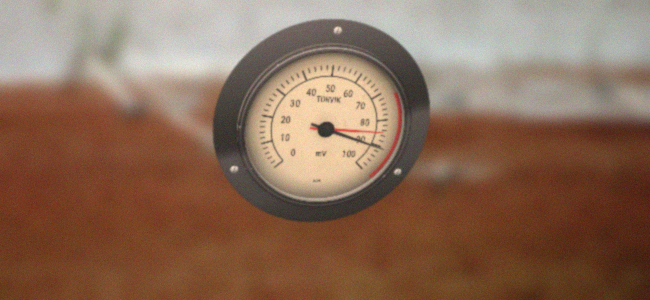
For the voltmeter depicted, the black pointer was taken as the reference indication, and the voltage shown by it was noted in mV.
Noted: 90 mV
